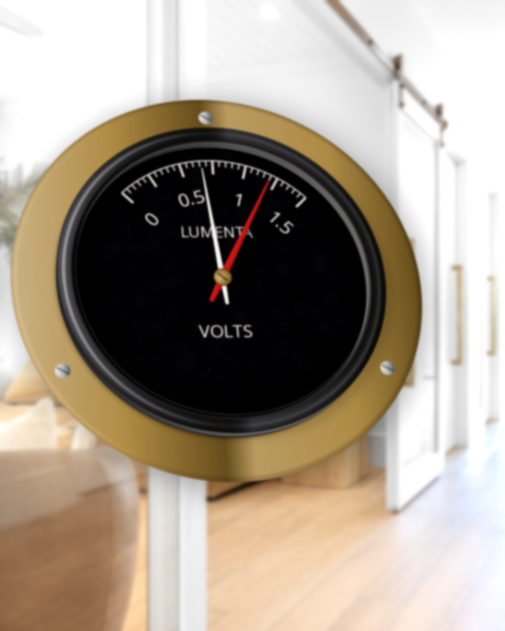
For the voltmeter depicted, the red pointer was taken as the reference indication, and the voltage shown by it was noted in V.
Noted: 1.2 V
